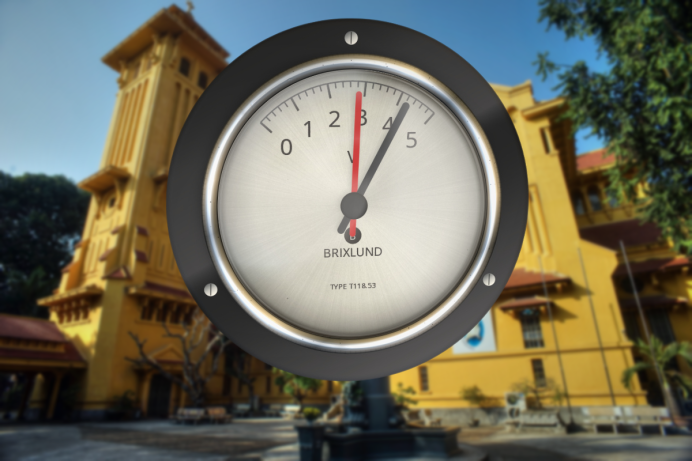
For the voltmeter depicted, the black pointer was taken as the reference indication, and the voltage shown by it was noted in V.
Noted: 4.2 V
